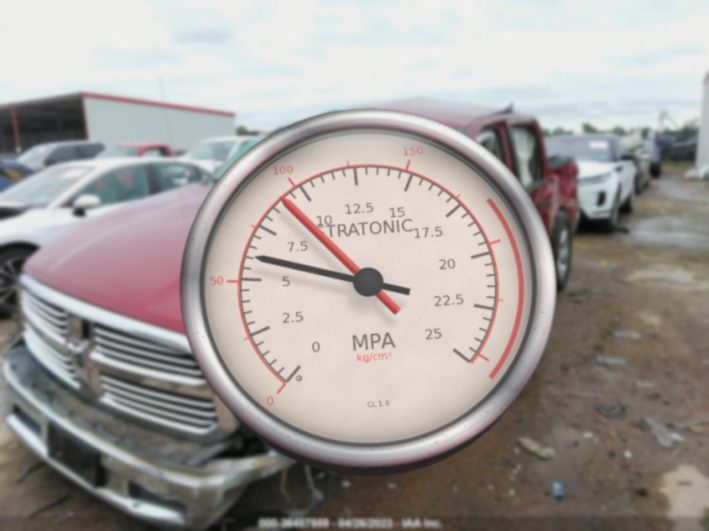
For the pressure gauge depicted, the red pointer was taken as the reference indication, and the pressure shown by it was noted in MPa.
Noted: 9 MPa
